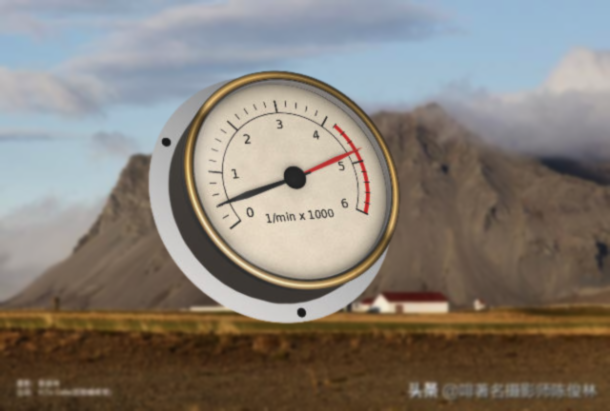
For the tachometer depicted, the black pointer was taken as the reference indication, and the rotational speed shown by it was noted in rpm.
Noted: 400 rpm
